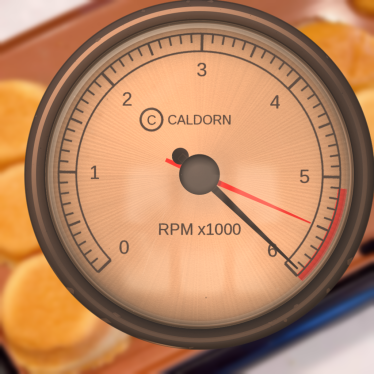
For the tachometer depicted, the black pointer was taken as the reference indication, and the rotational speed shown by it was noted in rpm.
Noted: 5950 rpm
